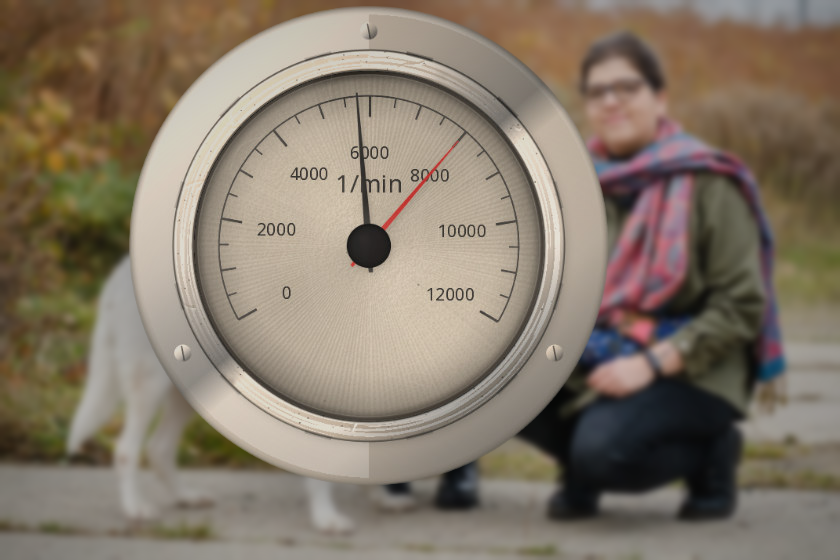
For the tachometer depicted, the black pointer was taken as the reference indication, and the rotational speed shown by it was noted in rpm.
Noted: 5750 rpm
